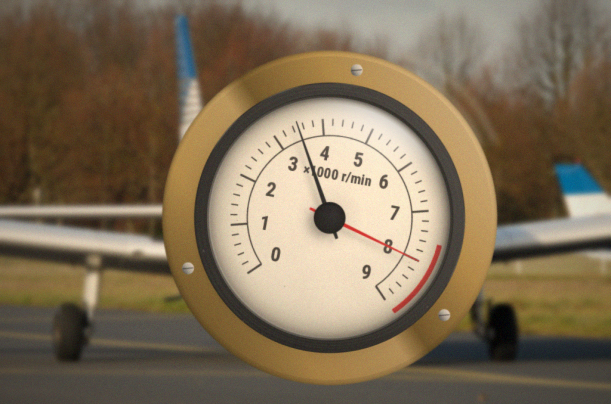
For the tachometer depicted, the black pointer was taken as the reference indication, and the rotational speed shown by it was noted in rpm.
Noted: 3500 rpm
